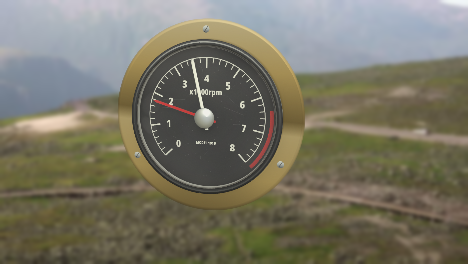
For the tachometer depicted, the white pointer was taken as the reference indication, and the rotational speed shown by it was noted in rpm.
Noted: 3600 rpm
